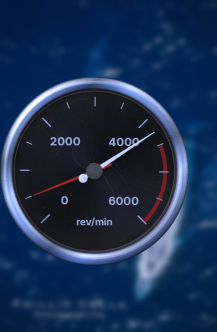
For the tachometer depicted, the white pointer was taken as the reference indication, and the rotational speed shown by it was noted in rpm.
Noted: 4250 rpm
